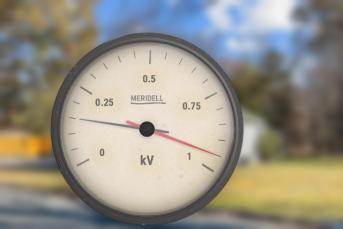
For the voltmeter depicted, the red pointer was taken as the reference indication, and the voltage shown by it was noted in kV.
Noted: 0.95 kV
